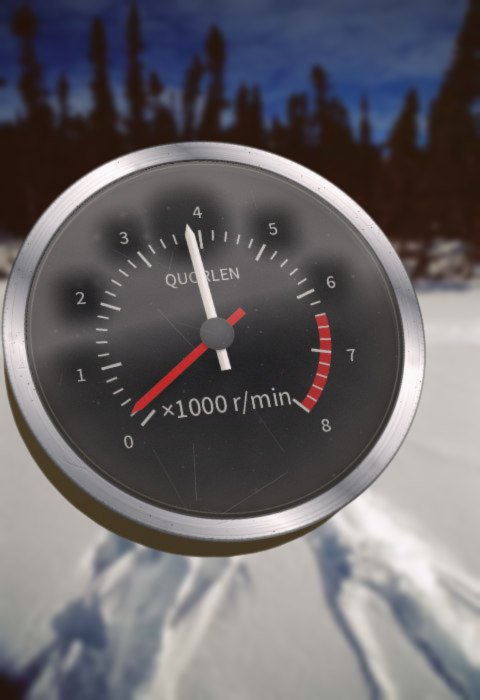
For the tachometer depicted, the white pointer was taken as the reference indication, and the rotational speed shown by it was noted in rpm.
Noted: 3800 rpm
